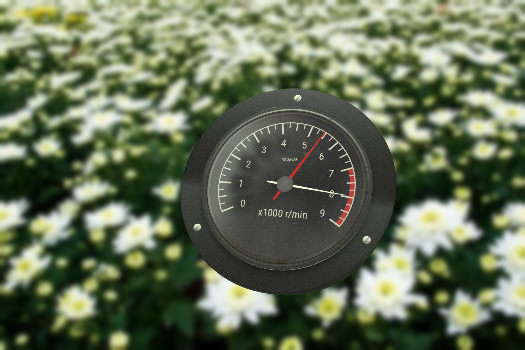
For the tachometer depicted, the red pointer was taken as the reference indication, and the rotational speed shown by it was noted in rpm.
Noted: 5500 rpm
